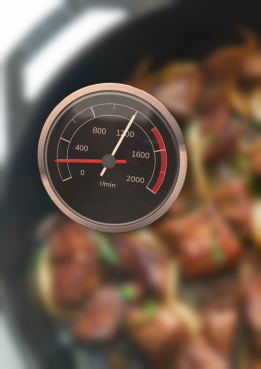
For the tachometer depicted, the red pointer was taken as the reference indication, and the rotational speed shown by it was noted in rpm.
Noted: 200 rpm
